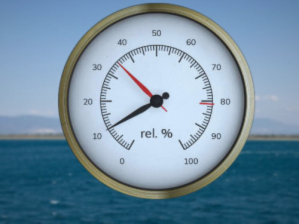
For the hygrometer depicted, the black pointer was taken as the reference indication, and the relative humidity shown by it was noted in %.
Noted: 10 %
